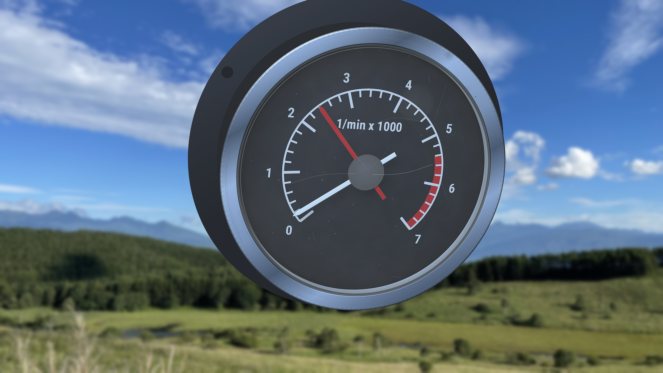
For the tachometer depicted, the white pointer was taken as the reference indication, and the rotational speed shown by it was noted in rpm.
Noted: 200 rpm
